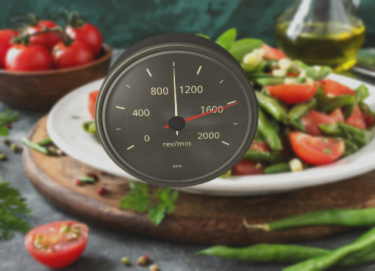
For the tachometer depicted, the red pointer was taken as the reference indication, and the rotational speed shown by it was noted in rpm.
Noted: 1600 rpm
